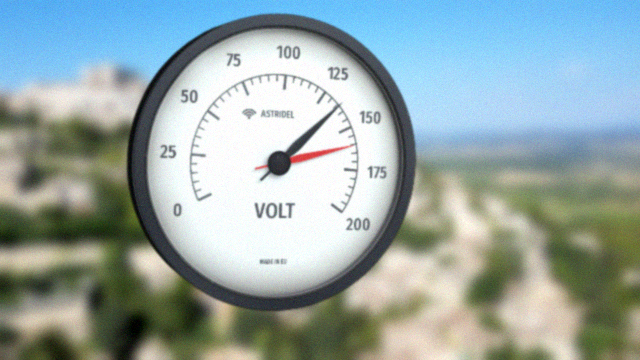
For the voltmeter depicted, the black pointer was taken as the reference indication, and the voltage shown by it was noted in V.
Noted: 135 V
